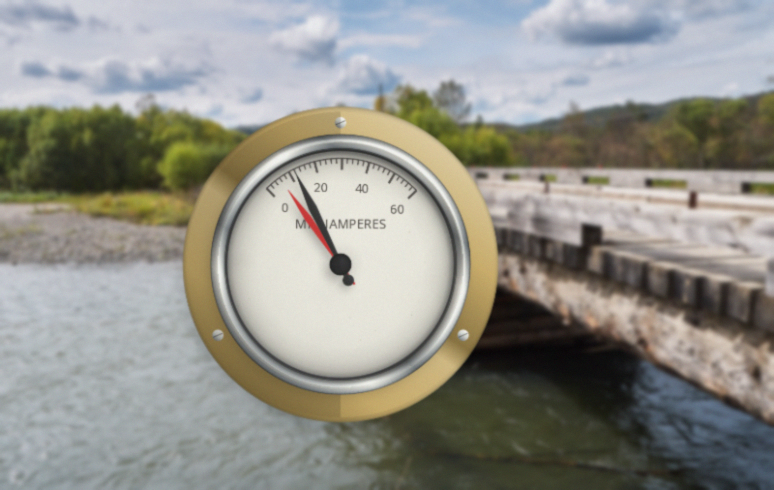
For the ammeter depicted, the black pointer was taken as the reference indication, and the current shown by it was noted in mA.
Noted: 12 mA
